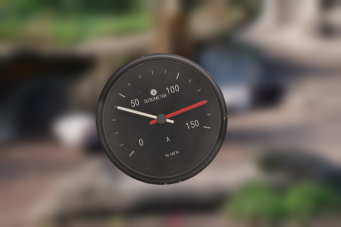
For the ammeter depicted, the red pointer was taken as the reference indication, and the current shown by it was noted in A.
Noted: 130 A
